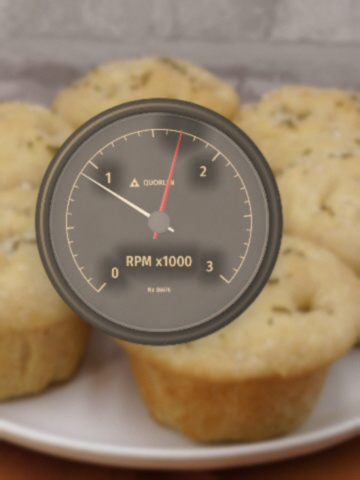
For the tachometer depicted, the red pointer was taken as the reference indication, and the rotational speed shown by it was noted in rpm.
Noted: 1700 rpm
